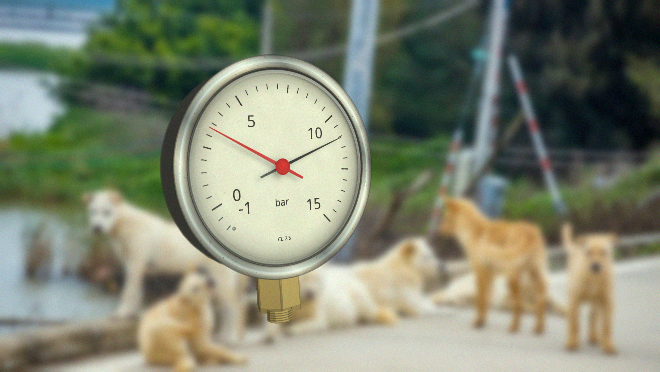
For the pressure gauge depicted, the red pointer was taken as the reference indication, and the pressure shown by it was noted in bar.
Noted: 3.25 bar
